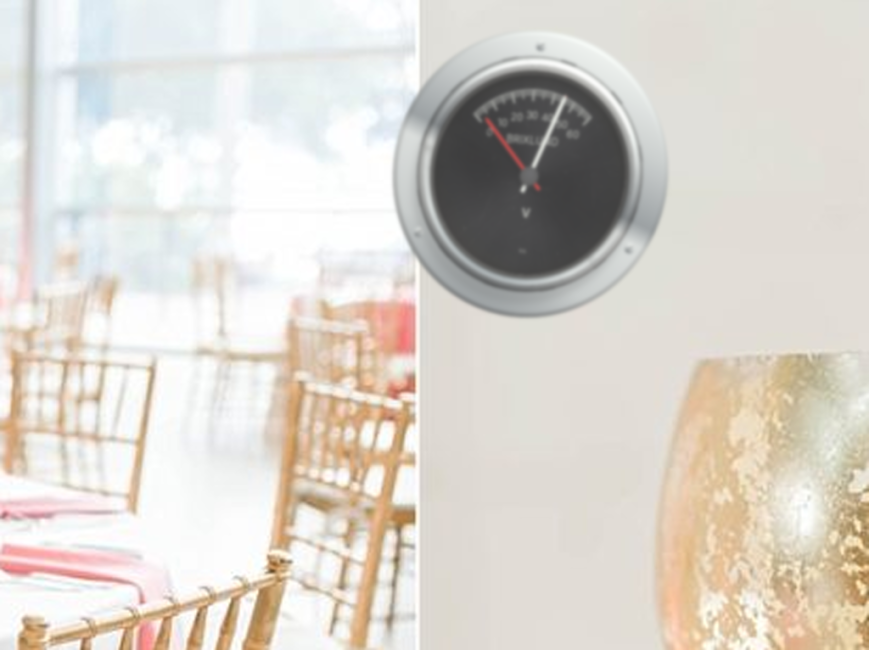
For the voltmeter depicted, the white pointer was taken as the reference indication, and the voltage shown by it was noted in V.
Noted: 45 V
